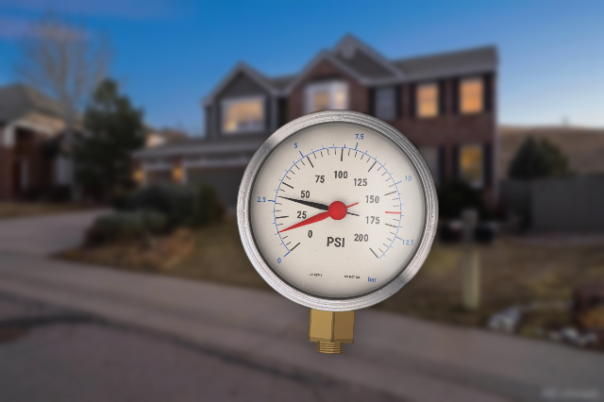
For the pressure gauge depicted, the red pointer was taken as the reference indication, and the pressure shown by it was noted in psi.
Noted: 15 psi
